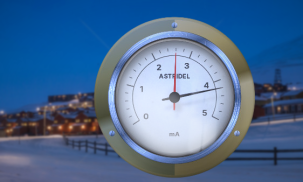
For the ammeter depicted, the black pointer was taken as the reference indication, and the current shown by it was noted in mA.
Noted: 4.2 mA
